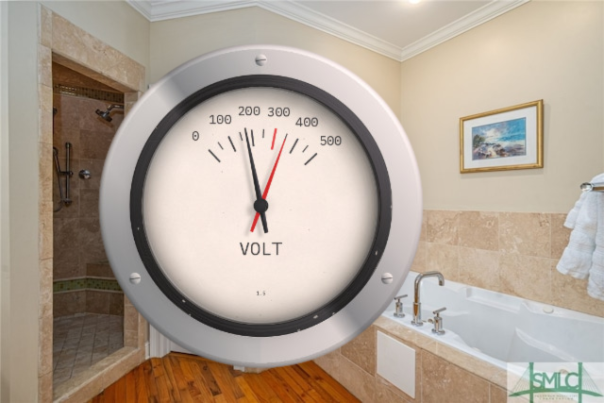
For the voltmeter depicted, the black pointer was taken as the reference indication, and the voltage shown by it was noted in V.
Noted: 175 V
